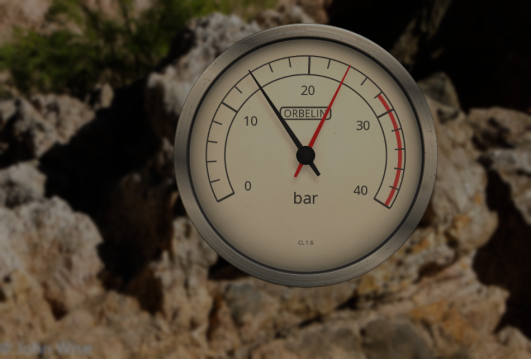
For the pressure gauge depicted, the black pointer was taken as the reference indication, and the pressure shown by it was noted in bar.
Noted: 14 bar
